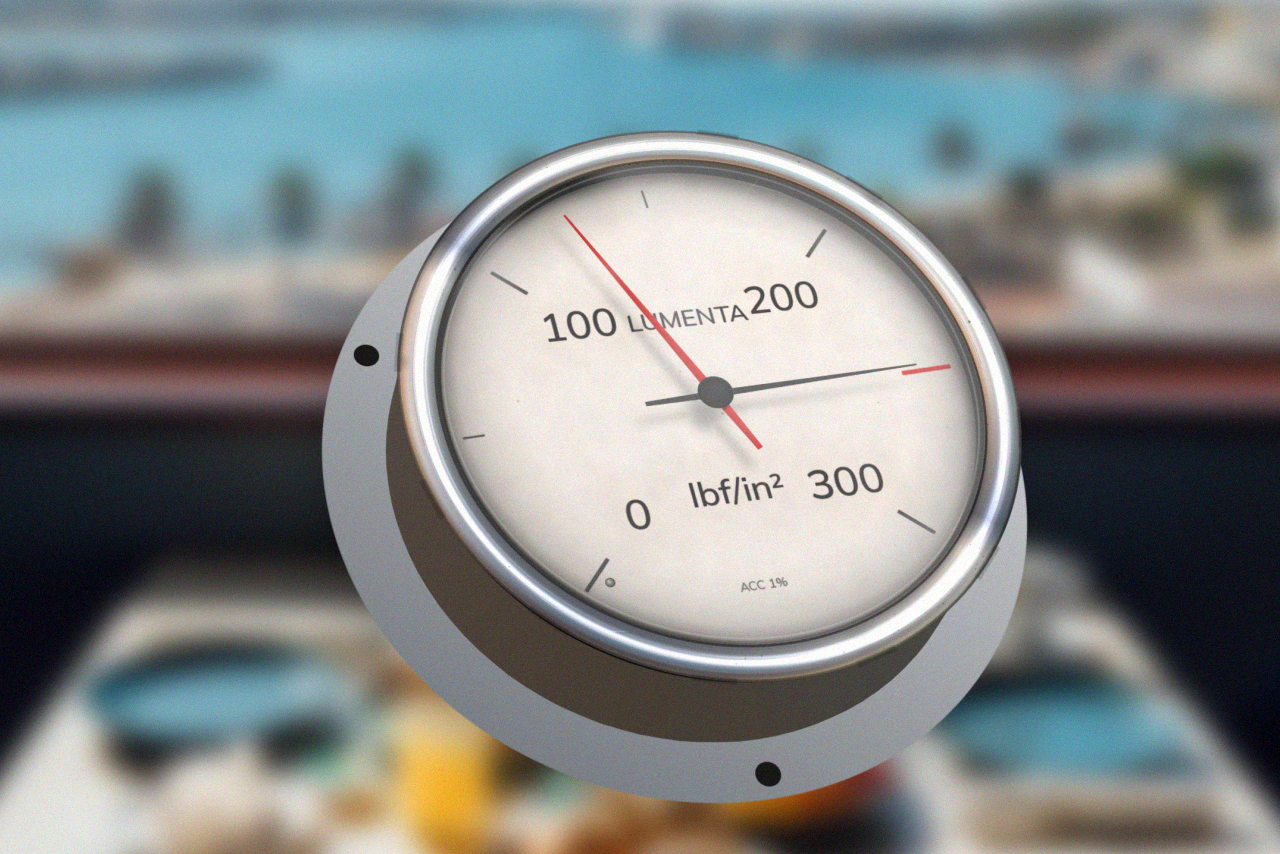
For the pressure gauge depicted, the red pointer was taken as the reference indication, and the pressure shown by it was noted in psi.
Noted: 125 psi
